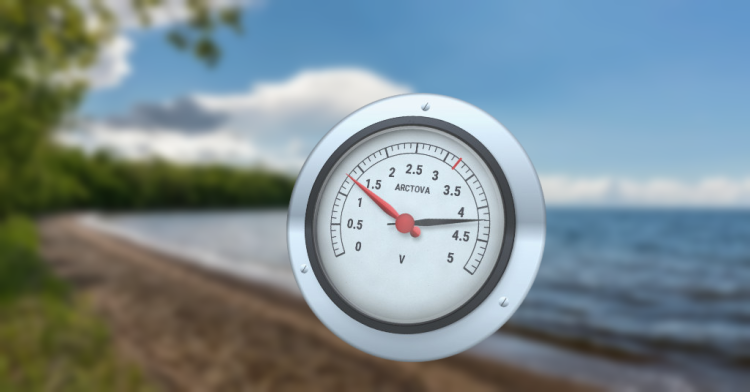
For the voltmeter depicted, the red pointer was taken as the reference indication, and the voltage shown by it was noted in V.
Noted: 1.3 V
